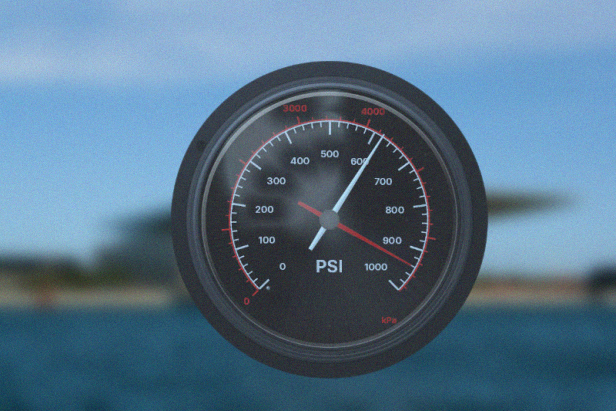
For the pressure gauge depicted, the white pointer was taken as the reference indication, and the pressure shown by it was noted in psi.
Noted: 620 psi
